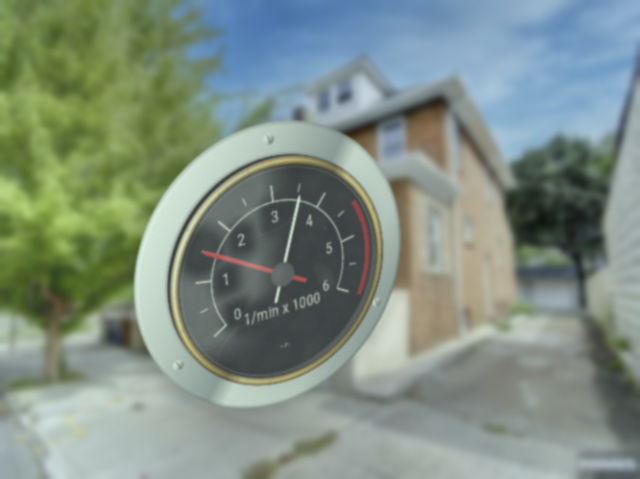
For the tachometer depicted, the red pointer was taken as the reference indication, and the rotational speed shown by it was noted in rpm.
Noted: 1500 rpm
